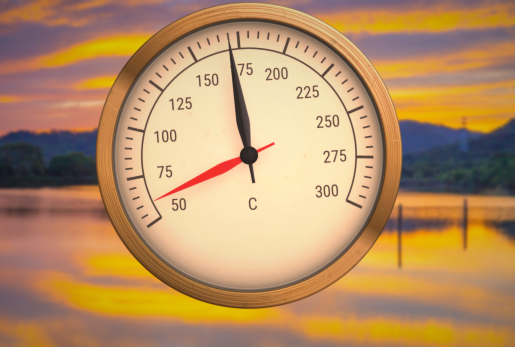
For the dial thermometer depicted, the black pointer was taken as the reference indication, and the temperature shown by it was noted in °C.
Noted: 170 °C
